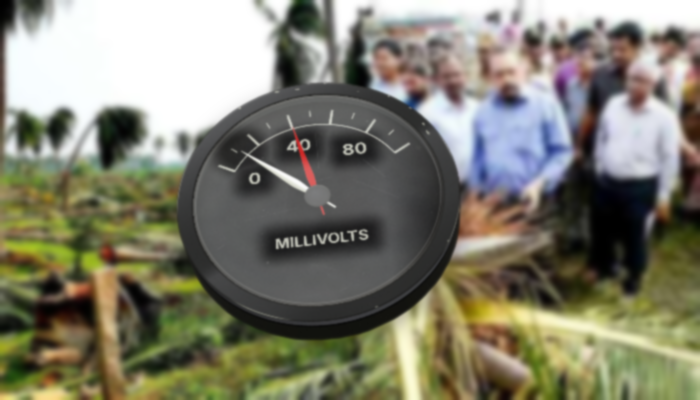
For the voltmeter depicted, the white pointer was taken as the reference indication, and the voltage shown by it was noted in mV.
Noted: 10 mV
